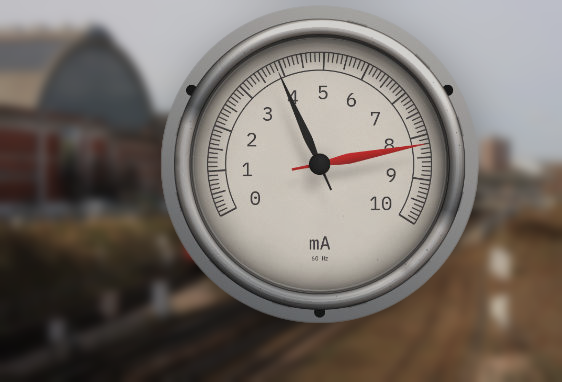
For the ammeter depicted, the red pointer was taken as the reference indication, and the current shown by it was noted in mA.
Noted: 8.2 mA
